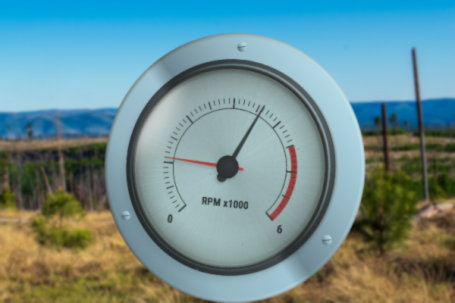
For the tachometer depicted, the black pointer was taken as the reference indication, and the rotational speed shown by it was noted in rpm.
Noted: 3600 rpm
